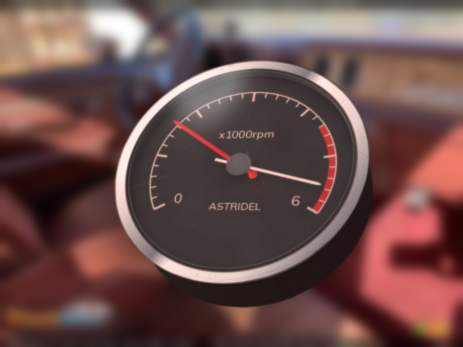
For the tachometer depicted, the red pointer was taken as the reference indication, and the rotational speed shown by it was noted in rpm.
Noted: 1600 rpm
